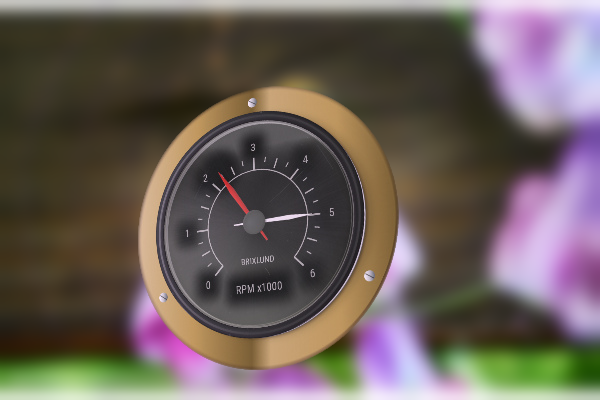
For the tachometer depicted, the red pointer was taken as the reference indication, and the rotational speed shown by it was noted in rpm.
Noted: 2250 rpm
